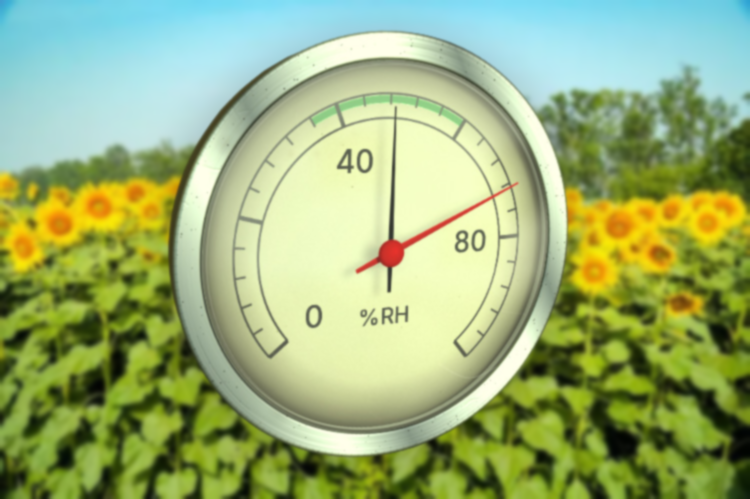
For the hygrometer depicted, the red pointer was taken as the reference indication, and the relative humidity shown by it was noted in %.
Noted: 72 %
